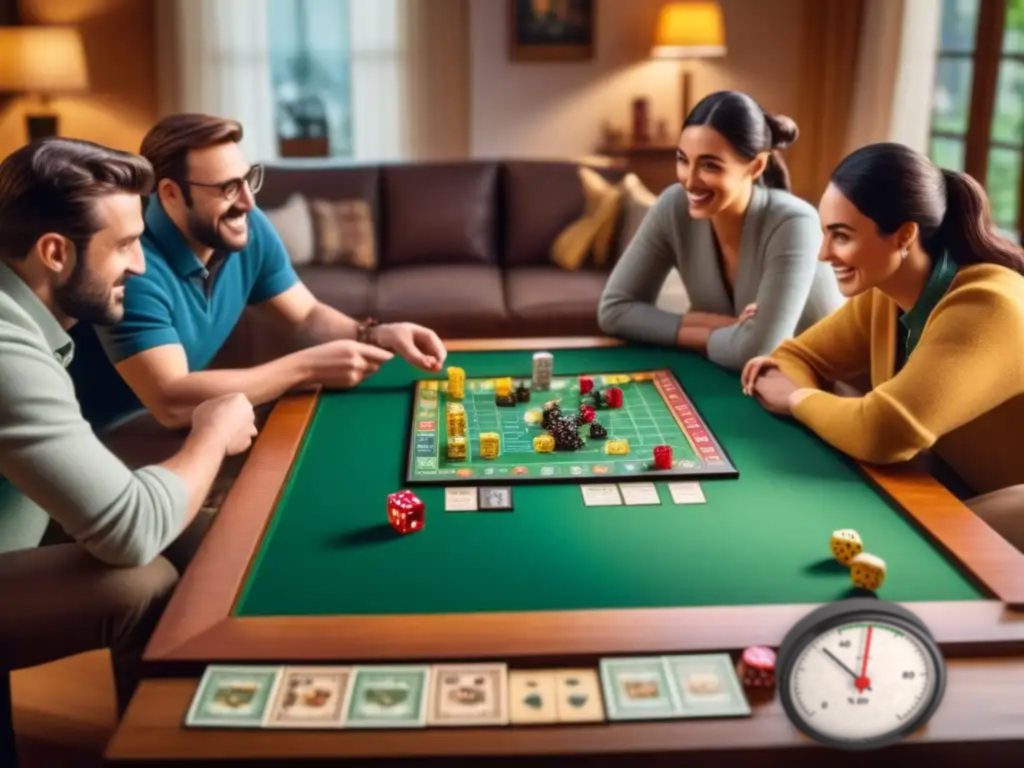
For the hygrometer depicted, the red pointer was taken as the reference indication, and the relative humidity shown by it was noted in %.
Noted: 50 %
